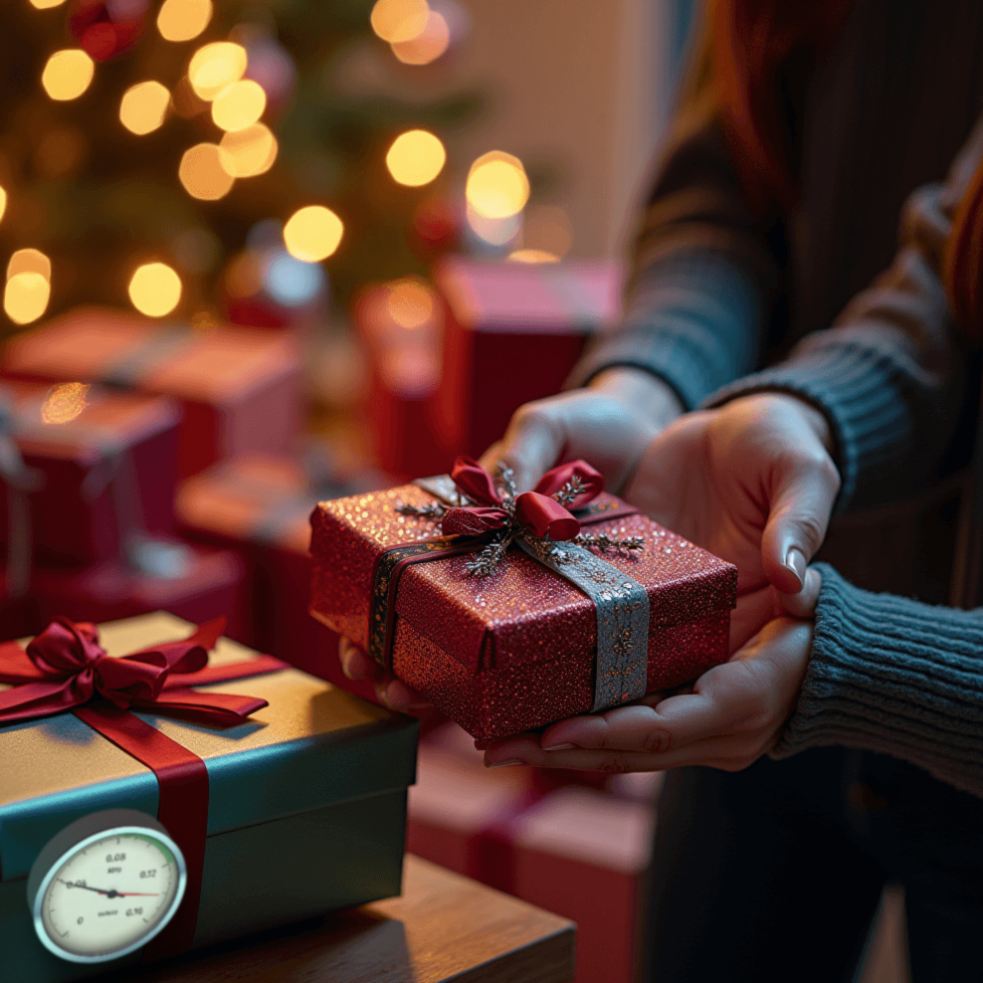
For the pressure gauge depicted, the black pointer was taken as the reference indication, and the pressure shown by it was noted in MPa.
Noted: 0.04 MPa
